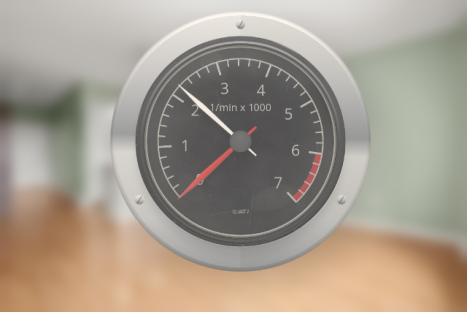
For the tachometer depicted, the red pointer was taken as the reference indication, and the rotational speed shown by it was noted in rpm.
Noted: 0 rpm
